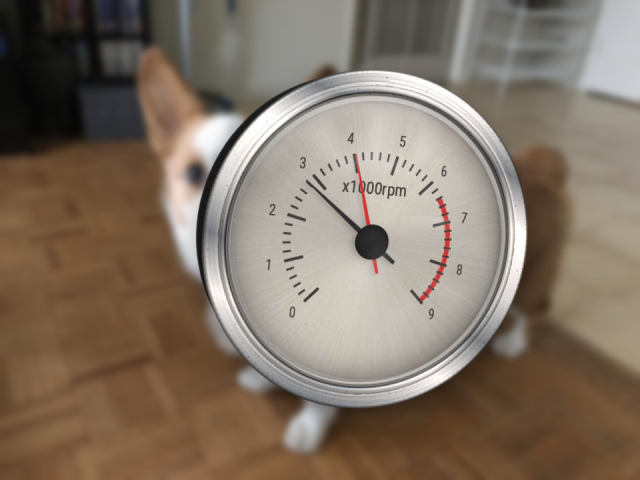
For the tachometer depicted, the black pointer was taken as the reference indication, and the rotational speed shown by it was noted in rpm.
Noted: 2800 rpm
